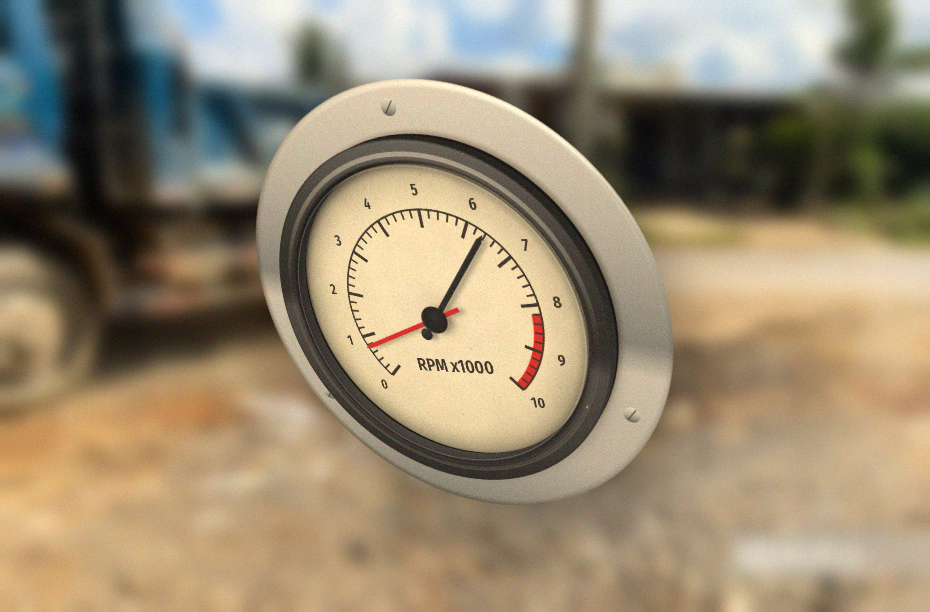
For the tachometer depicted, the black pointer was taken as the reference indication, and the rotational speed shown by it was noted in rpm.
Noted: 6400 rpm
